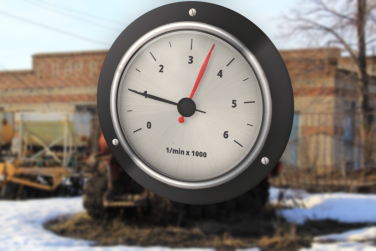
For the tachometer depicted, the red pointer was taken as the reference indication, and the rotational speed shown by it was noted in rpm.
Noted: 3500 rpm
